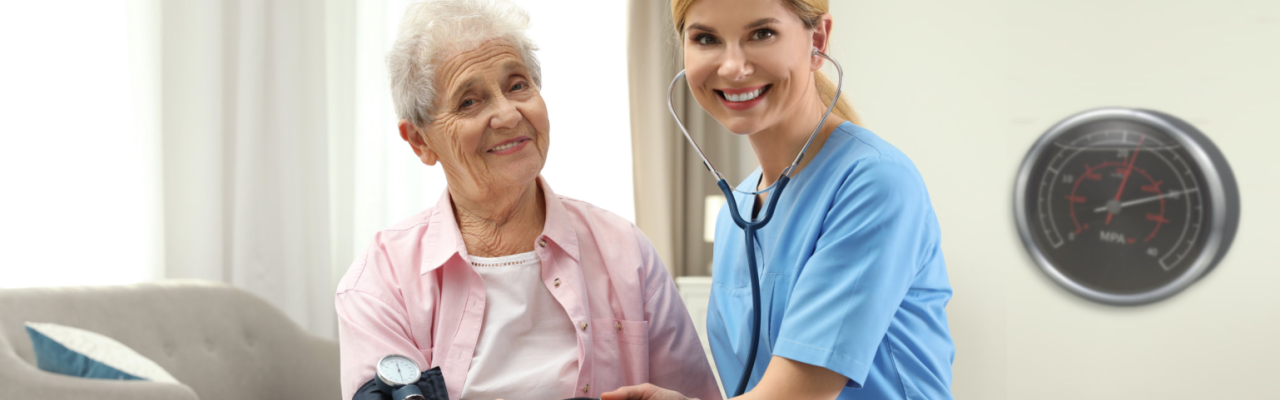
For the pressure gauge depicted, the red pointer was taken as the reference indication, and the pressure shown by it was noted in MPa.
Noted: 22 MPa
